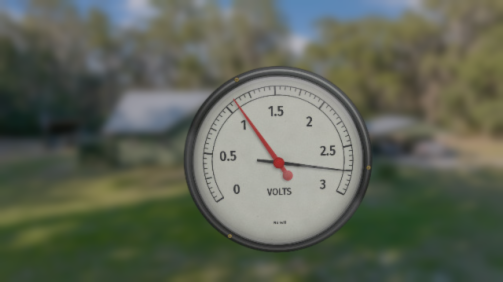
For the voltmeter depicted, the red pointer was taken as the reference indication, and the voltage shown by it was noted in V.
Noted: 1.1 V
